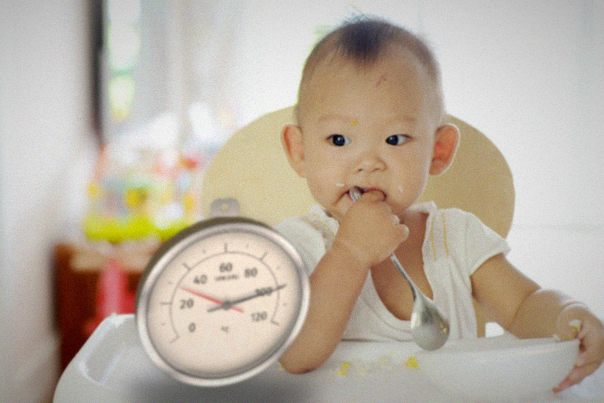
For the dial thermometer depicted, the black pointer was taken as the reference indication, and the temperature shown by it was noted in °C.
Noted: 100 °C
